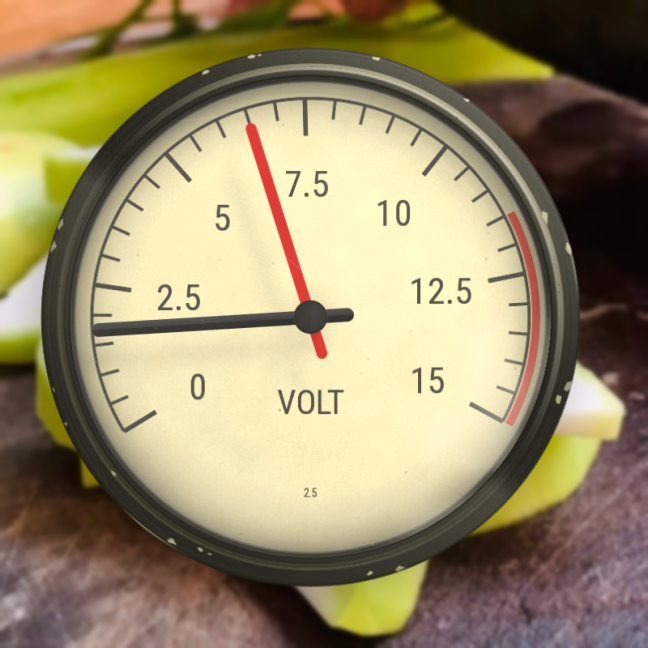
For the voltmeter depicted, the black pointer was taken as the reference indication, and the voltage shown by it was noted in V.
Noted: 1.75 V
